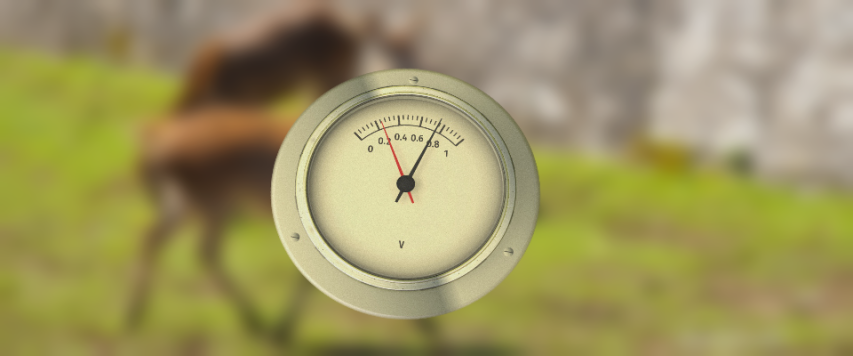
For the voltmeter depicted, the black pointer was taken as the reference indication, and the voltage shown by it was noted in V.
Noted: 0.76 V
